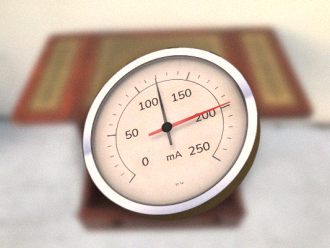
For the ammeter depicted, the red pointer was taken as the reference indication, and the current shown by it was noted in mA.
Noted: 200 mA
